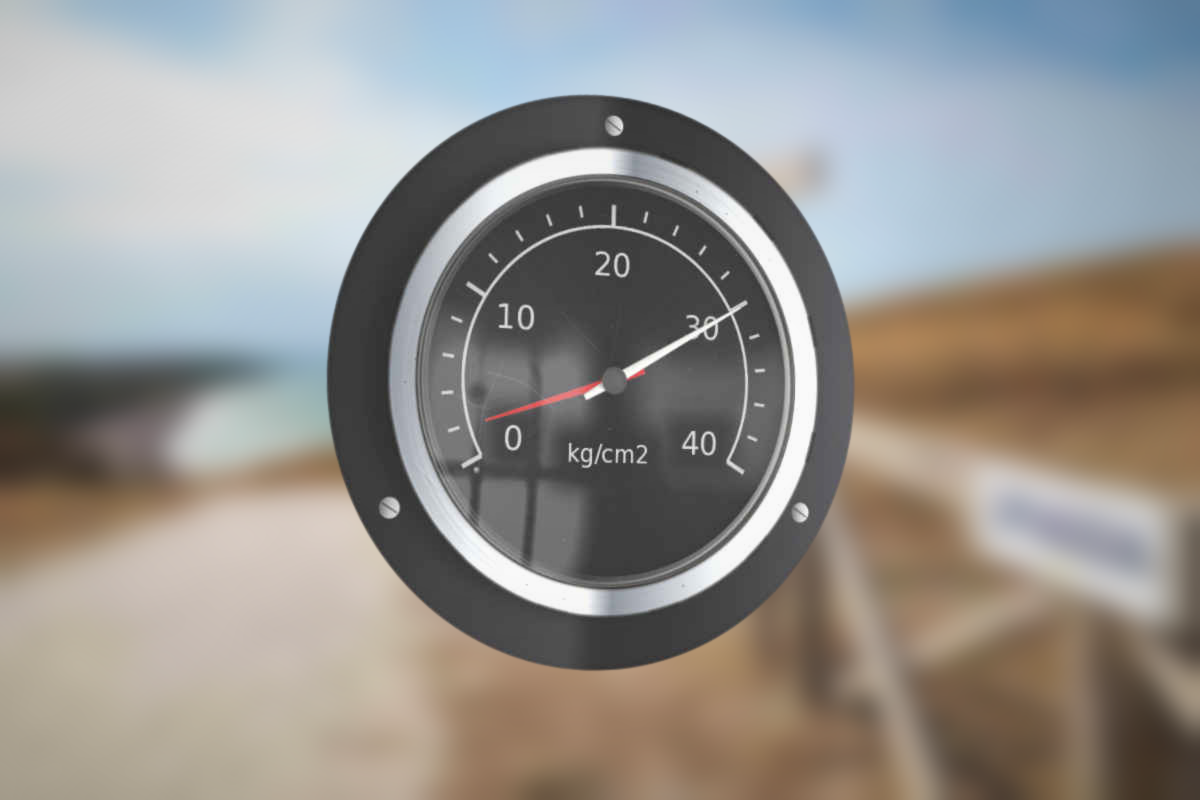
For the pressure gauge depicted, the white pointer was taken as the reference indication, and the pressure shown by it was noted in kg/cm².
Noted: 30 kg/cm²
